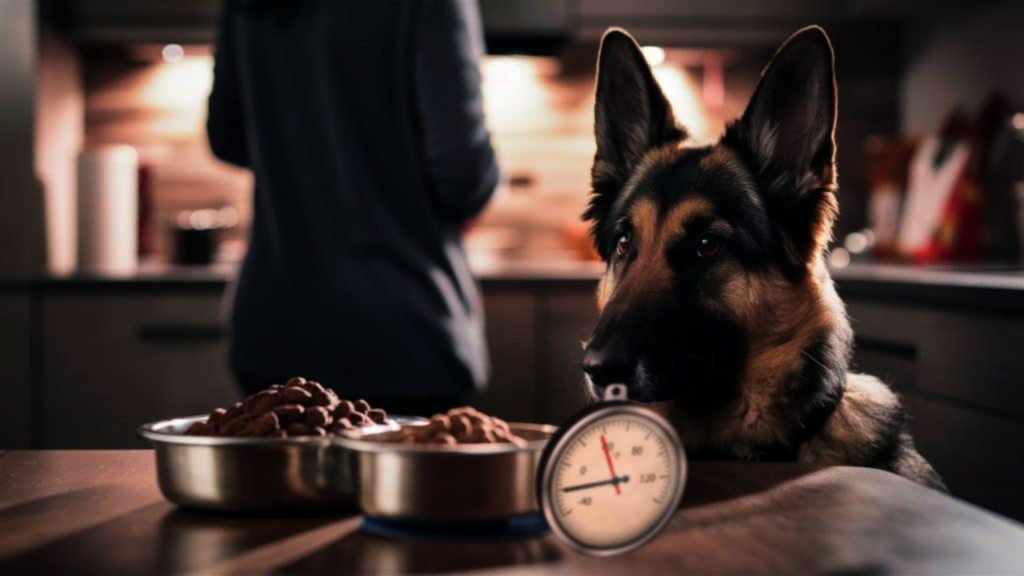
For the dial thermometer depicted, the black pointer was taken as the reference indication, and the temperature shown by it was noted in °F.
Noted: -20 °F
